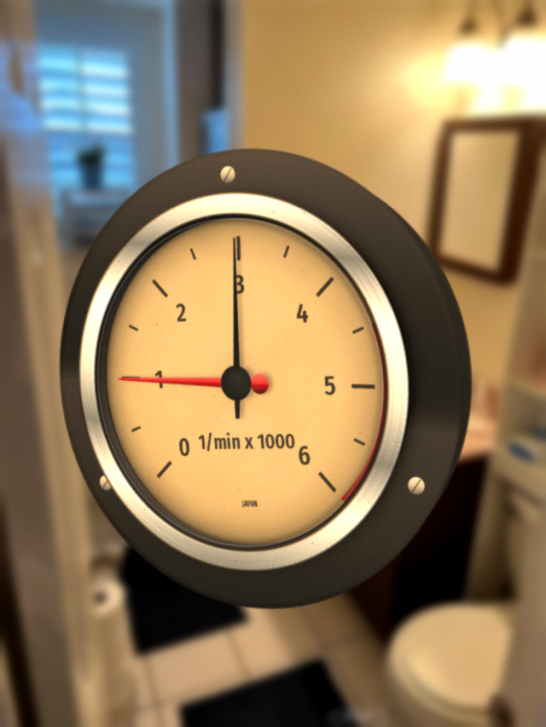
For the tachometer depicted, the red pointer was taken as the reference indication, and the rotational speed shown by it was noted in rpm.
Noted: 1000 rpm
